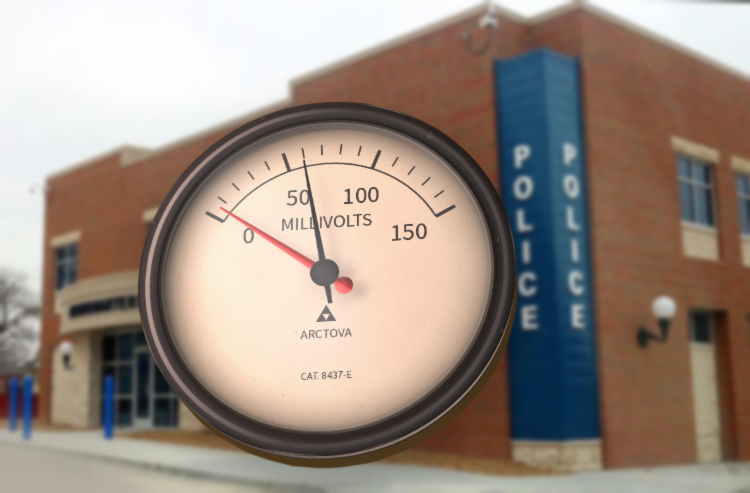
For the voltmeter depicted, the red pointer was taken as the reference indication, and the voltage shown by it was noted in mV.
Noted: 5 mV
